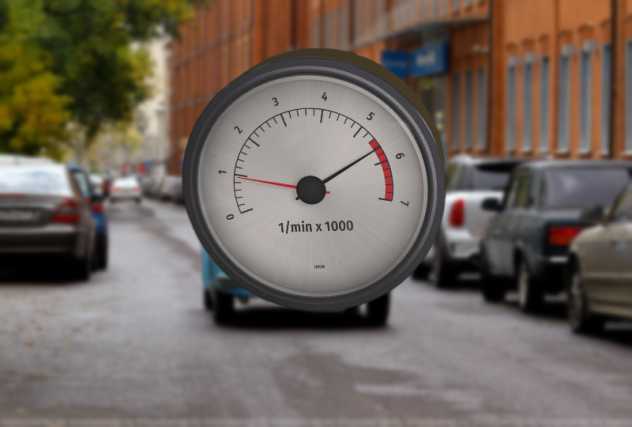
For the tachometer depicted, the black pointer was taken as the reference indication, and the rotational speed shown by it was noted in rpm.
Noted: 5600 rpm
